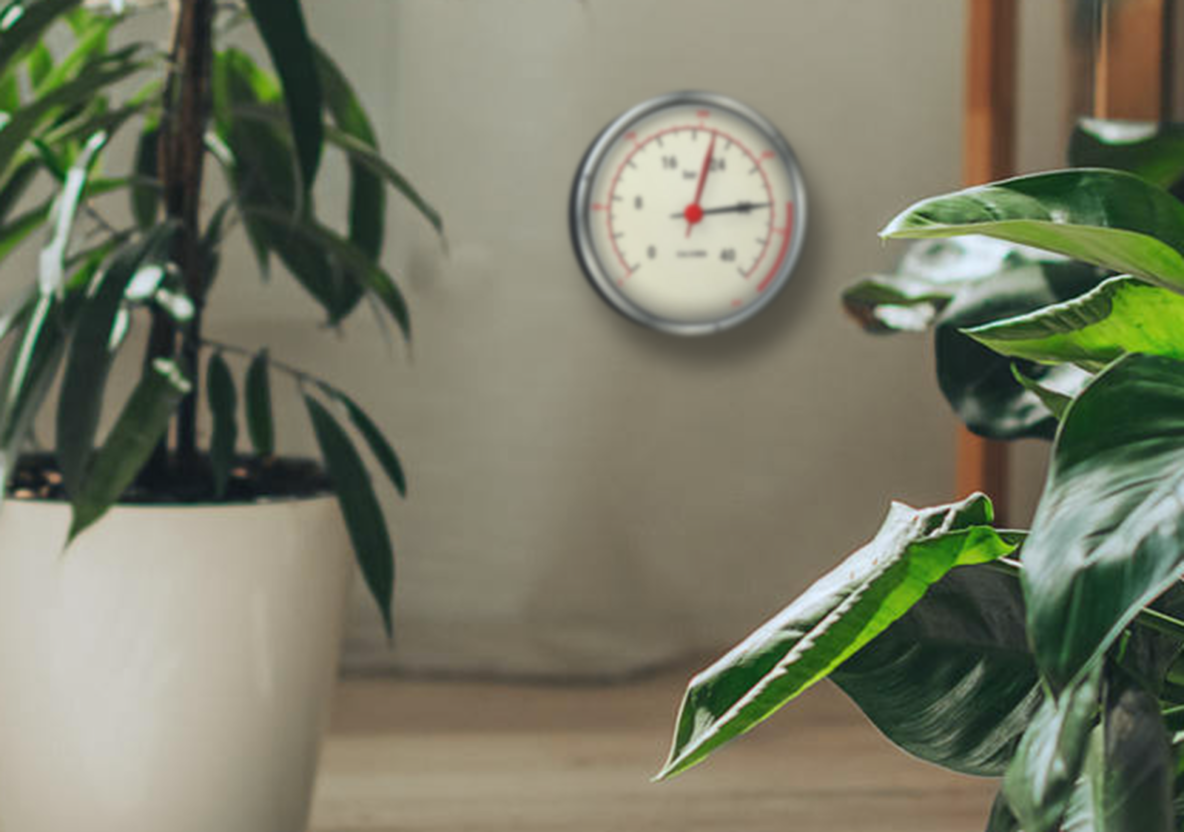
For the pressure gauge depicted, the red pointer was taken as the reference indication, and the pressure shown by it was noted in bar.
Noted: 22 bar
